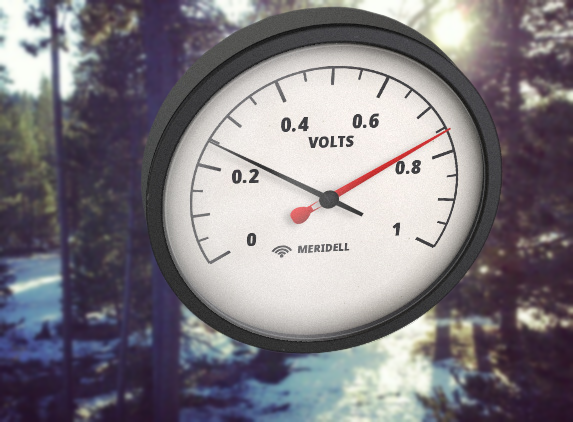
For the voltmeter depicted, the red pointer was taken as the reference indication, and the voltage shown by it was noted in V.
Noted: 0.75 V
